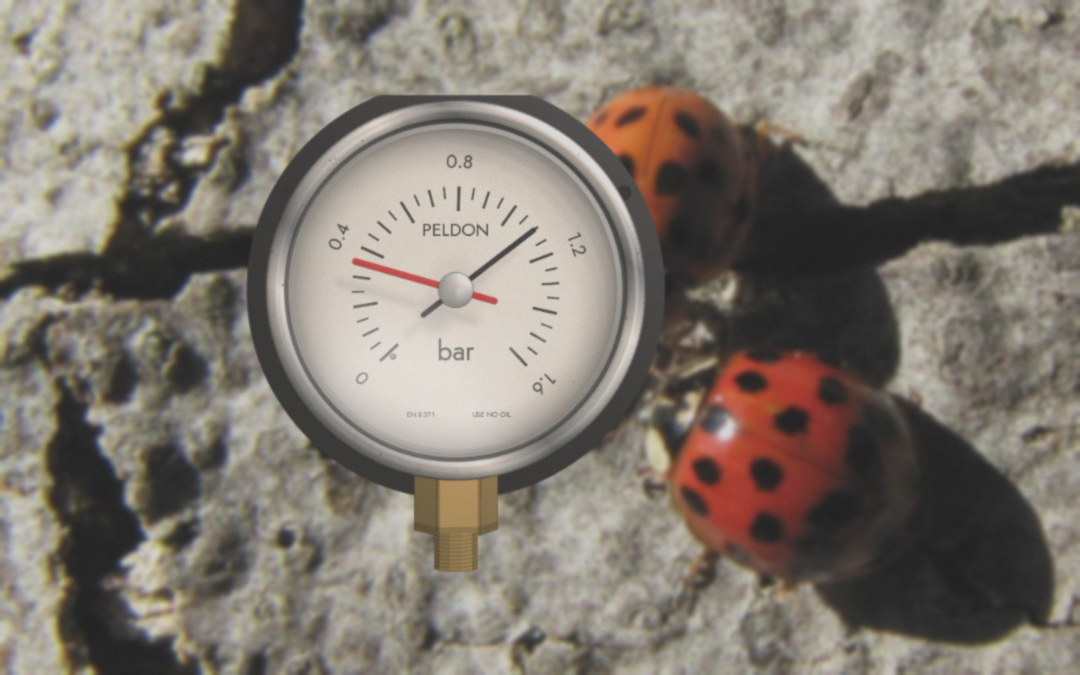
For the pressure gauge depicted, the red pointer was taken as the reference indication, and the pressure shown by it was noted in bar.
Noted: 0.35 bar
